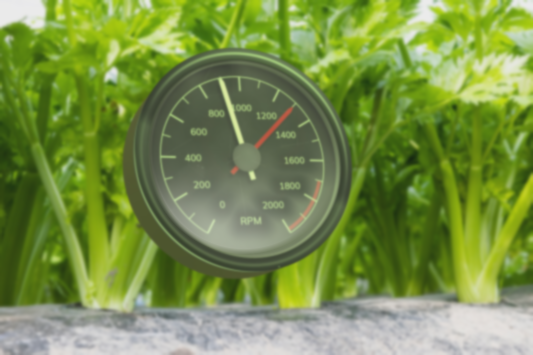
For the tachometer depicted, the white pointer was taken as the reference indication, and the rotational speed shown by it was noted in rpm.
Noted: 900 rpm
